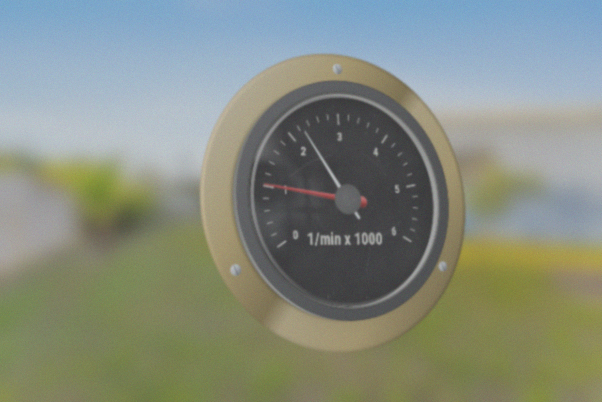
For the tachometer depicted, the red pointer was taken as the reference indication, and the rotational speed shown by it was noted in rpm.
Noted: 1000 rpm
